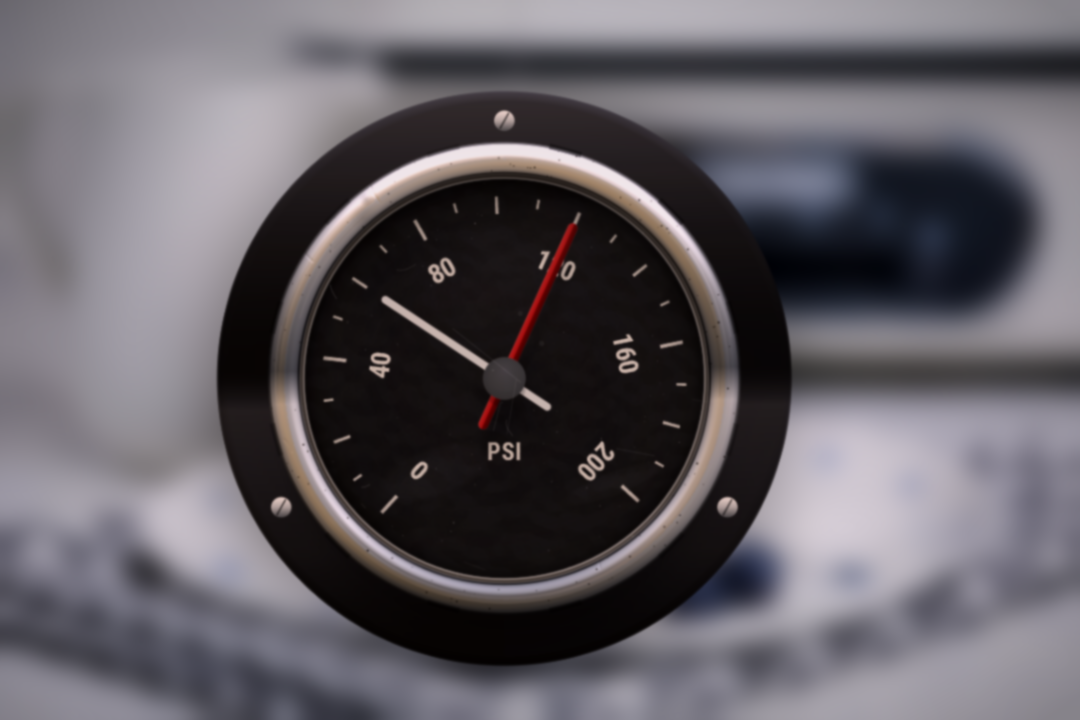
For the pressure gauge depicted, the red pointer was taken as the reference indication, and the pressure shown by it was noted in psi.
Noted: 120 psi
